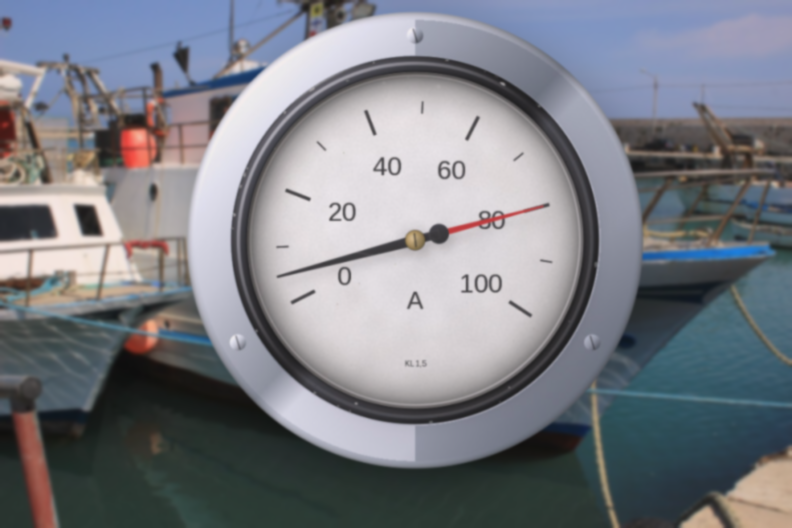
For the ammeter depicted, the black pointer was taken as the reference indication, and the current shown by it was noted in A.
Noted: 5 A
